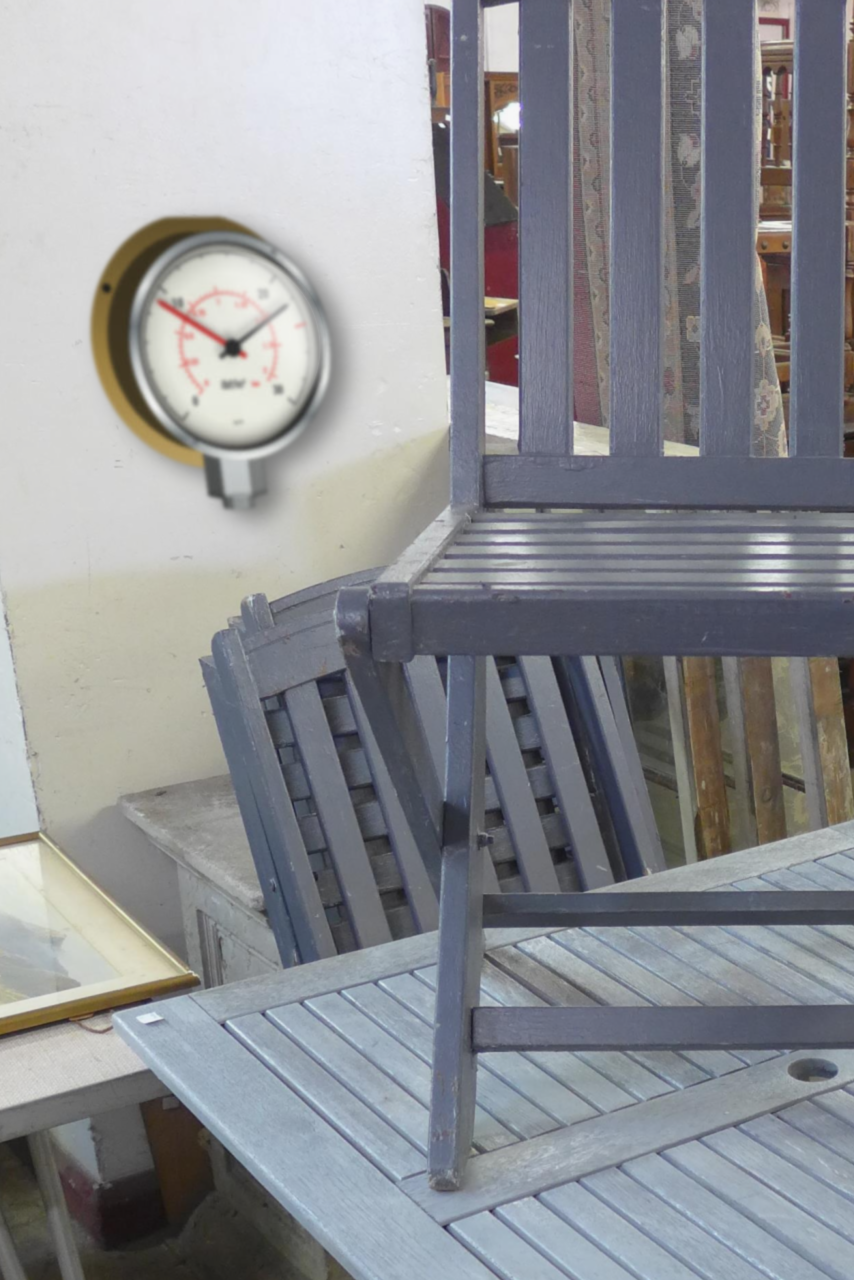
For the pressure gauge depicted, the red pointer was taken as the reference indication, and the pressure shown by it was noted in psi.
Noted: 9 psi
